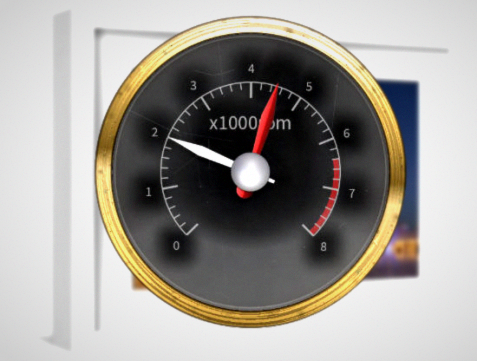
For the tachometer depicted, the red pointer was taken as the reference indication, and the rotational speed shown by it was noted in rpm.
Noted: 4500 rpm
